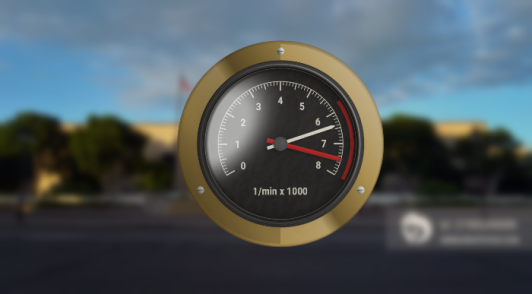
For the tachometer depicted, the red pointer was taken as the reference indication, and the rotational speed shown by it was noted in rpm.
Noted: 7500 rpm
